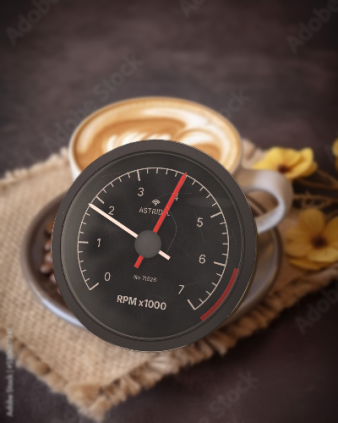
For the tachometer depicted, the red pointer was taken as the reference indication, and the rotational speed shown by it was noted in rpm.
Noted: 4000 rpm
